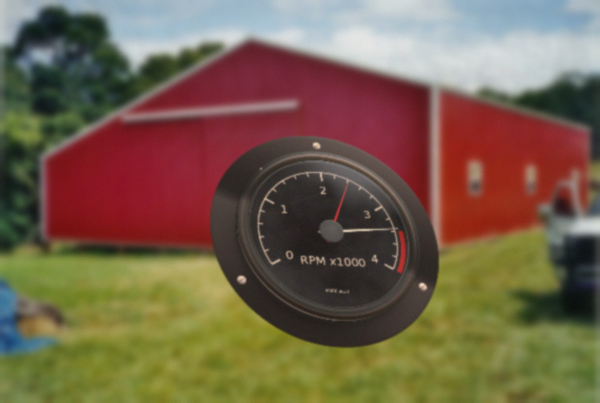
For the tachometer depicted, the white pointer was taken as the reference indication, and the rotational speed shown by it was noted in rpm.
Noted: 3400 rpm
